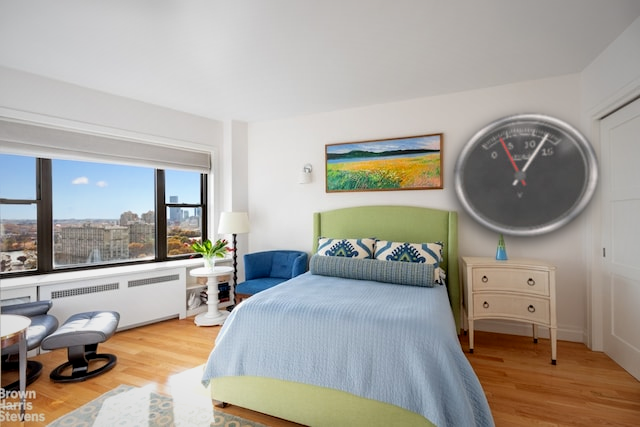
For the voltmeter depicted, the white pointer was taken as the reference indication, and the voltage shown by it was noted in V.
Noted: 12.5 V
